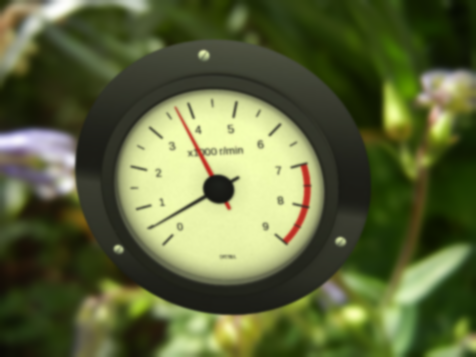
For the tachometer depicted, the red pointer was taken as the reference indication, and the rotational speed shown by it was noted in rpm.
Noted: 3750 rpm
